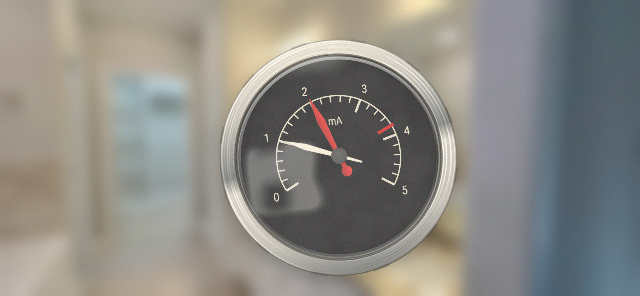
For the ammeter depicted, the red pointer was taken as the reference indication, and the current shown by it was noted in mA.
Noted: 2 mA
